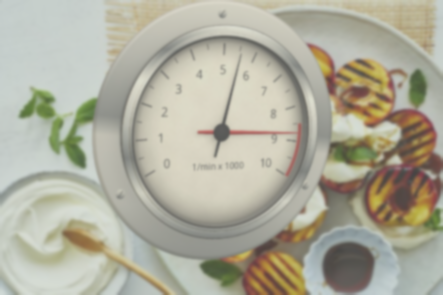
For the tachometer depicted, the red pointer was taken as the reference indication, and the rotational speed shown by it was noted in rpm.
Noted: 8750 rpm
